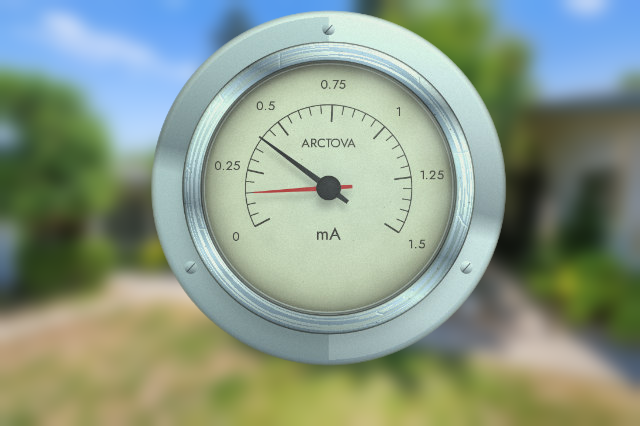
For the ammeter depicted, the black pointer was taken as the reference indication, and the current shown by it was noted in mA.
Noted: 0.4 mA
